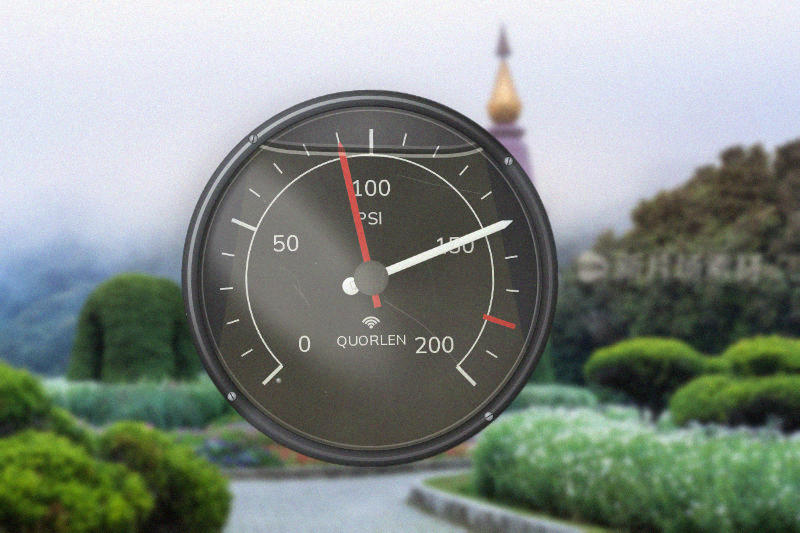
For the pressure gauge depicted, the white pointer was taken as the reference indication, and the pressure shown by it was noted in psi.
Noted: 150 psi
